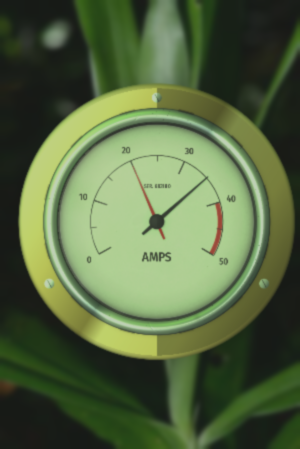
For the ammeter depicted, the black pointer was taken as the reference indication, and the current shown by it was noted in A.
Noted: 35 A
